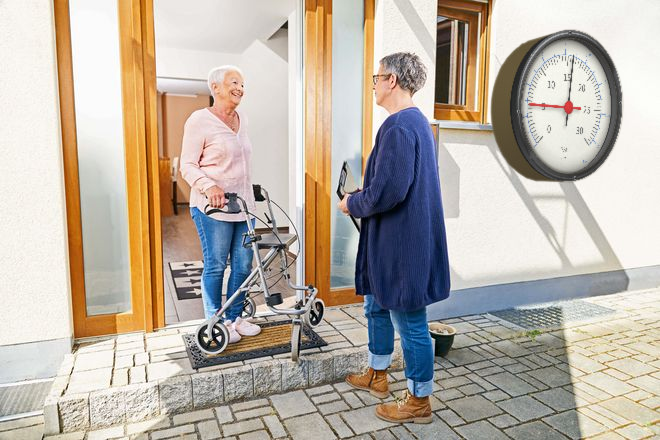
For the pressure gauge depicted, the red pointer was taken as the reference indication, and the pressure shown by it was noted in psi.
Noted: 5 psi
